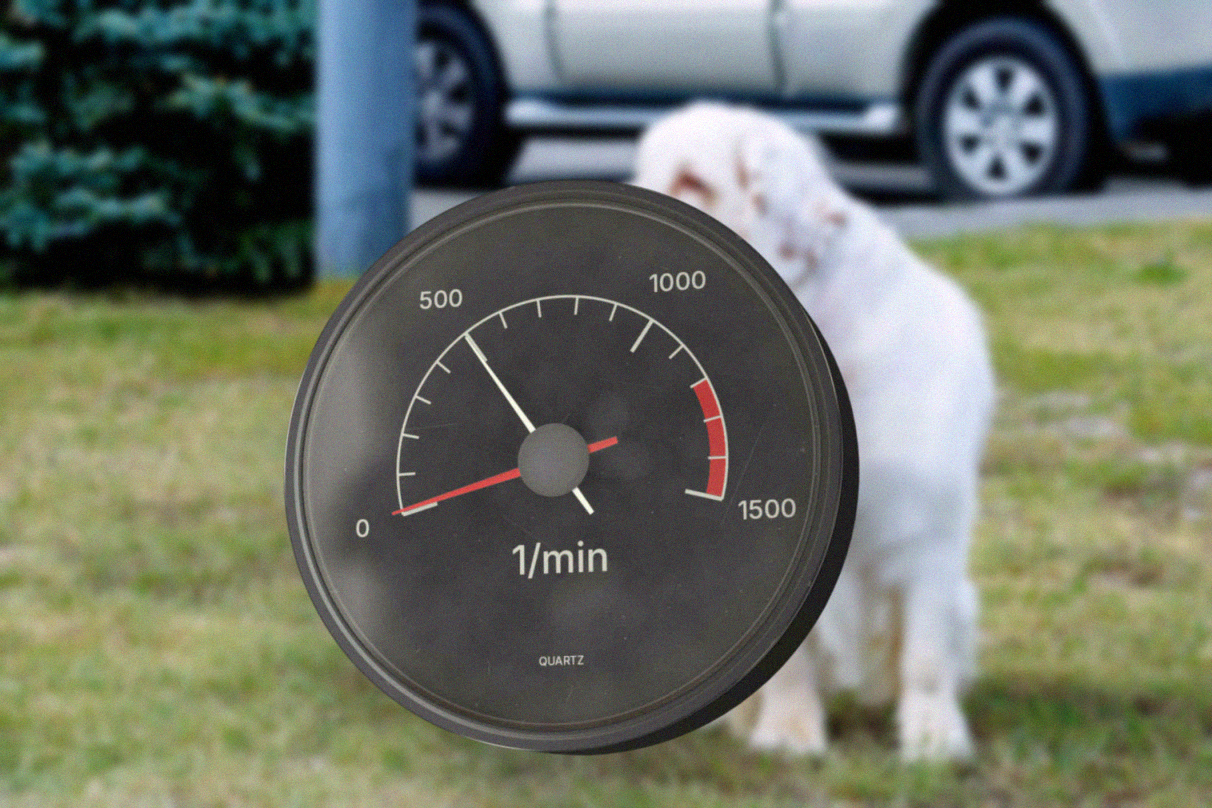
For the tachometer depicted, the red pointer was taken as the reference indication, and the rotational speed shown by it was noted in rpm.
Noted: 0 rpm
